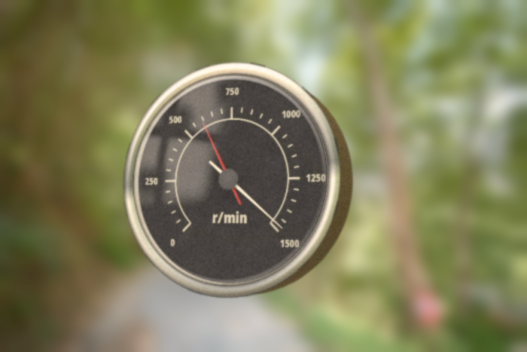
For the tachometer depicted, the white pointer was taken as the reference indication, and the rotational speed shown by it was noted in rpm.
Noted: 1475 rpm
